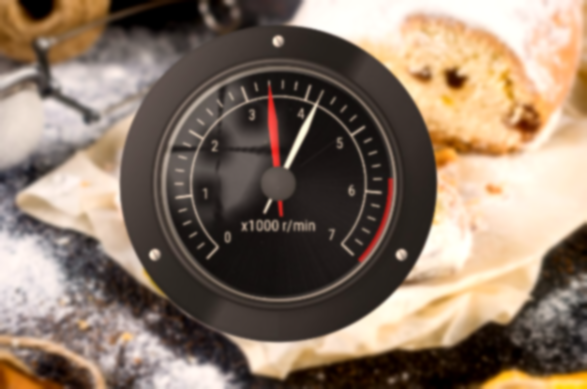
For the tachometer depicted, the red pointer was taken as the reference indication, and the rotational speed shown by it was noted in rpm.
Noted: 3400 rpm
